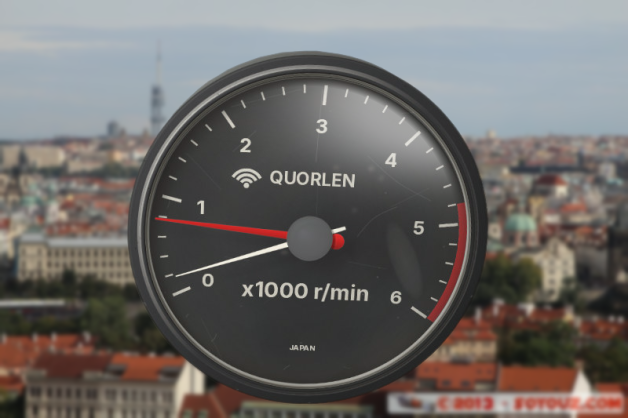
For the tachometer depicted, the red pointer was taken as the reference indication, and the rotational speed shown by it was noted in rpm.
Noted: 800 rpm
